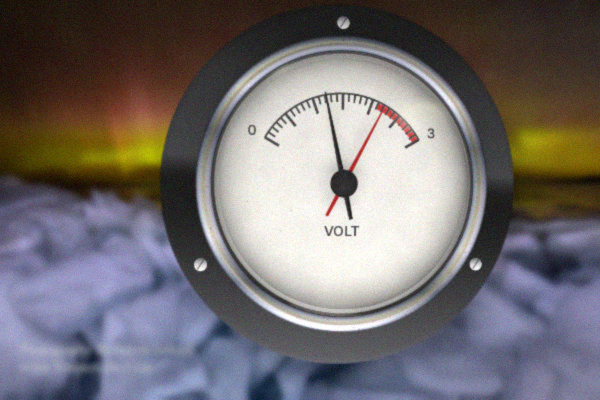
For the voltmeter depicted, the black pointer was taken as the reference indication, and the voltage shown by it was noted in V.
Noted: 1.2 V
